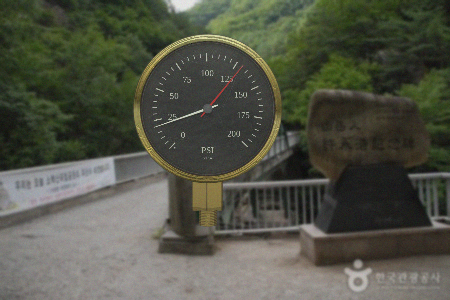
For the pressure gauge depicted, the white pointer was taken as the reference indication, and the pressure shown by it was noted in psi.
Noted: 20 psi
